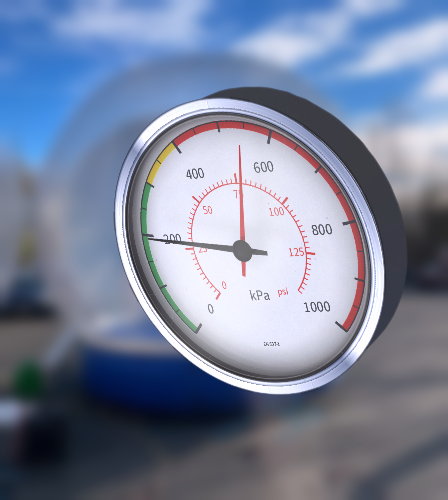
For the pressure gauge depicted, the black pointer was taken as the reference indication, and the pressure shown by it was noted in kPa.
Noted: 200 kPa
